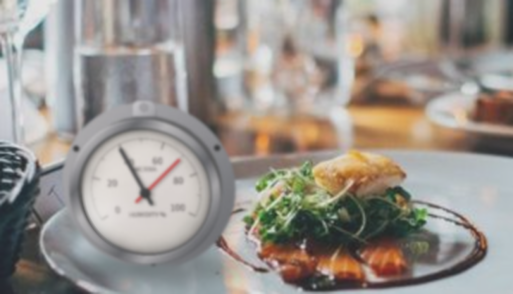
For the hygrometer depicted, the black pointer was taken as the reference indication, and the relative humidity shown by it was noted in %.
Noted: 40 %
